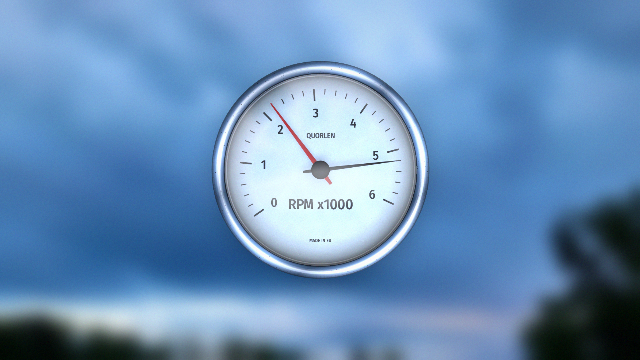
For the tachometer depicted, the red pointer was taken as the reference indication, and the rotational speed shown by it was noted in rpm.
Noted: 2200 rpm
